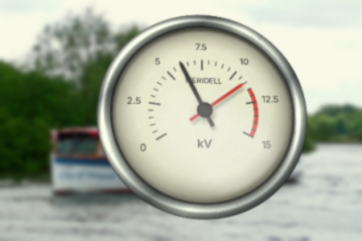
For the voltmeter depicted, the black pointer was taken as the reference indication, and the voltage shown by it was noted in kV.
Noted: 6 kV
